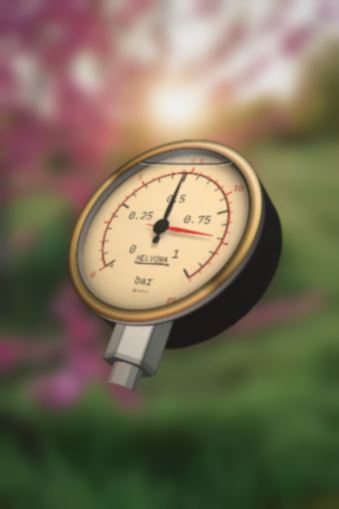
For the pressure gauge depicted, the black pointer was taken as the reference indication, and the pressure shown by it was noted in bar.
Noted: 0.5 bar
